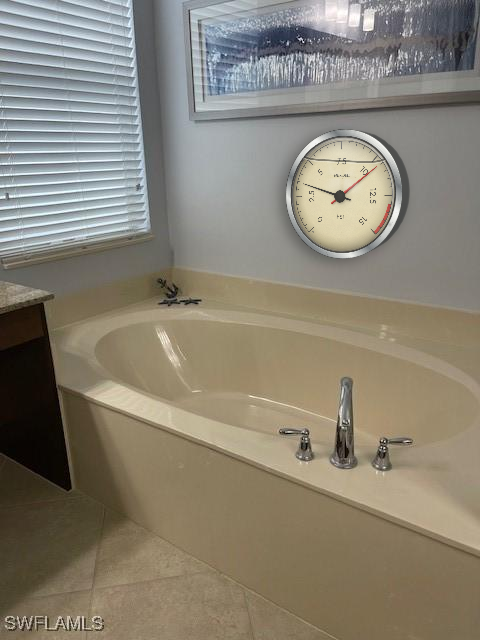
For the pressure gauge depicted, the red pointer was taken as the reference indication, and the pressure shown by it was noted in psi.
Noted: 10.5 psi
